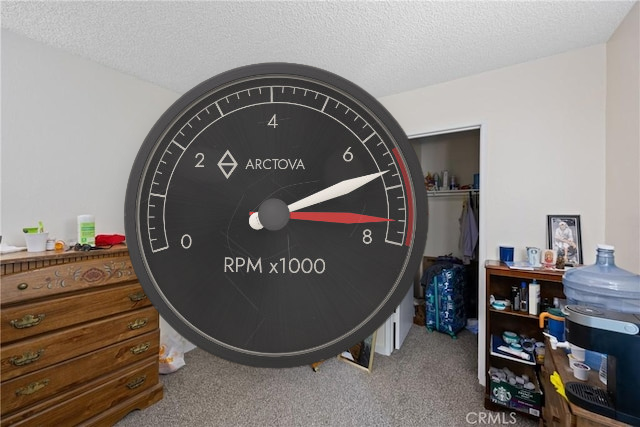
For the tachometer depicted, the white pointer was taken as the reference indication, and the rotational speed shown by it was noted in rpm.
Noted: 6700 rpm
